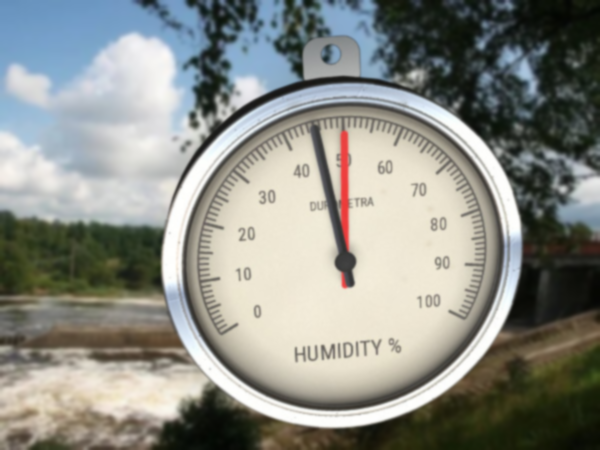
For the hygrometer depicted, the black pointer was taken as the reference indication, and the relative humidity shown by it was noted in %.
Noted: 45 %
